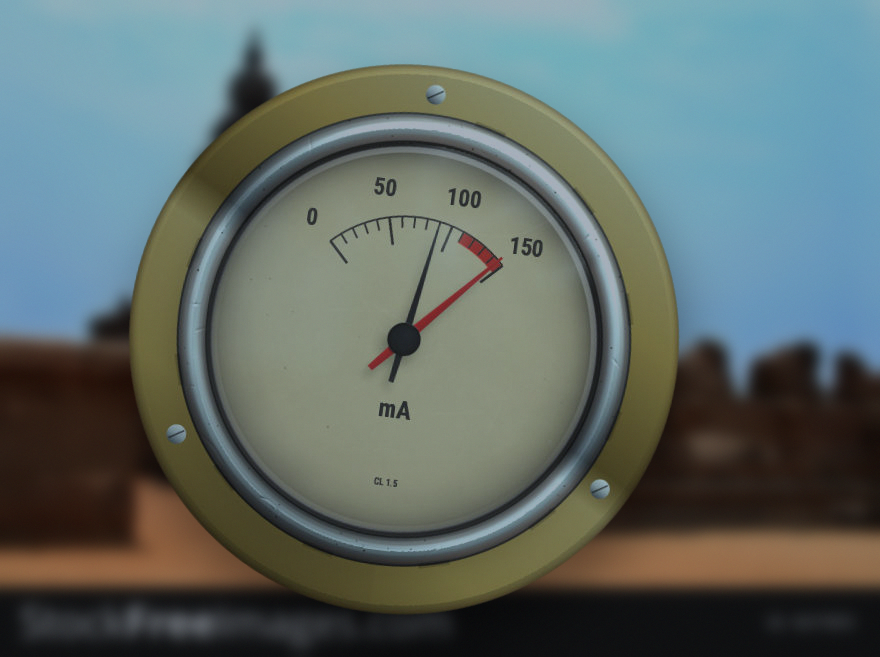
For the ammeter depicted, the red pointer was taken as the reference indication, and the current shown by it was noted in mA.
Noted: 145 mA
